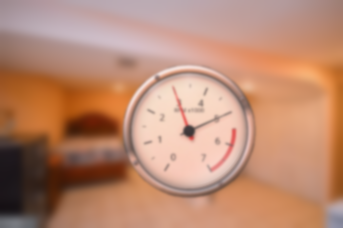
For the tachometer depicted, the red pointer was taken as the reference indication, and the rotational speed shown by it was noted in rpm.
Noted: 3000 rpm
